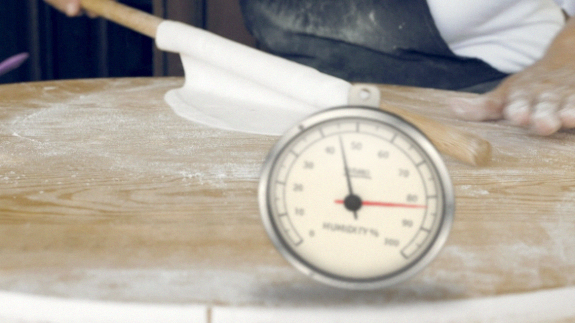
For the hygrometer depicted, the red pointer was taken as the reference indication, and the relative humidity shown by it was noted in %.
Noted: 82.5 %
